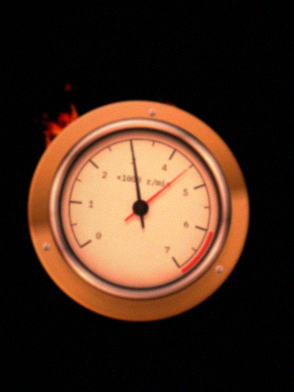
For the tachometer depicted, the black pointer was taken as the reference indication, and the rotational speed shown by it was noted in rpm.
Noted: 3000 rpm
